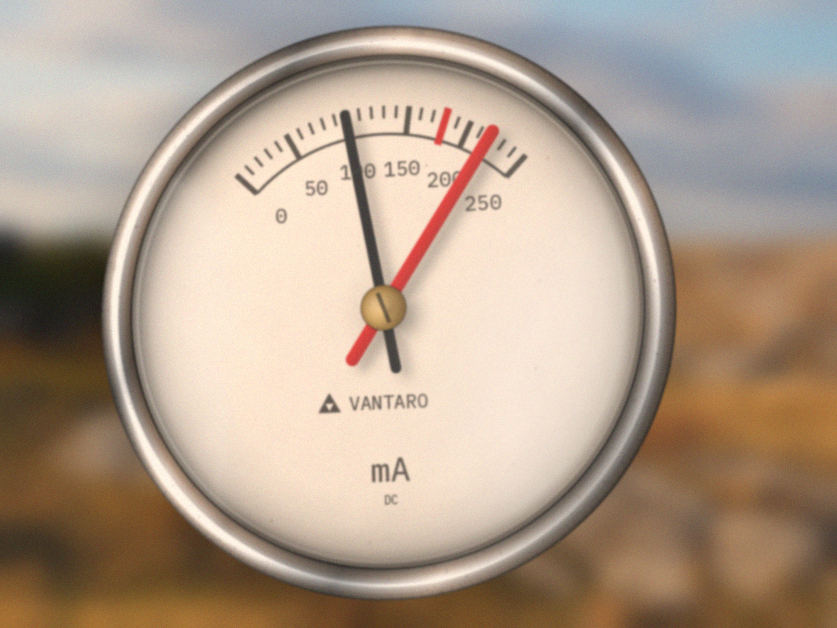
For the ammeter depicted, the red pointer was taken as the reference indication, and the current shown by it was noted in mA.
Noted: 220 mA
